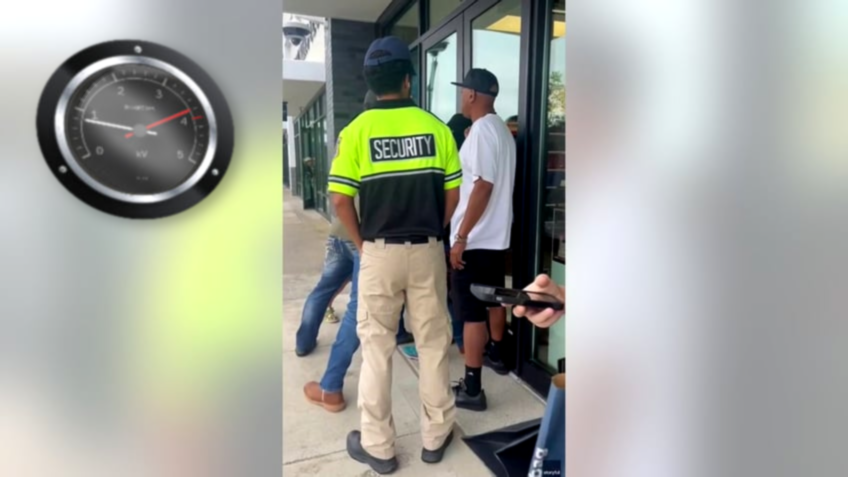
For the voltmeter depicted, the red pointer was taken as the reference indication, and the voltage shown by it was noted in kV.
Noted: 3.8 kV
